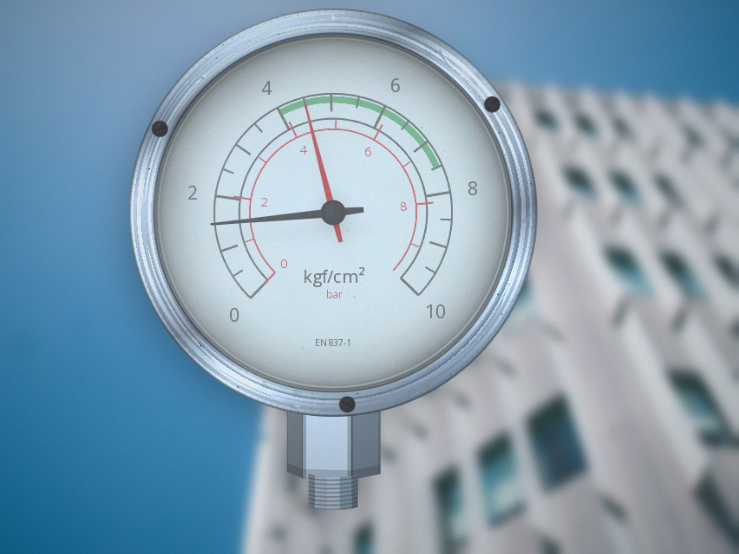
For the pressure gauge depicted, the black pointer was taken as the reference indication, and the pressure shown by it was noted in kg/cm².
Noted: 1.5 kg/cm²
